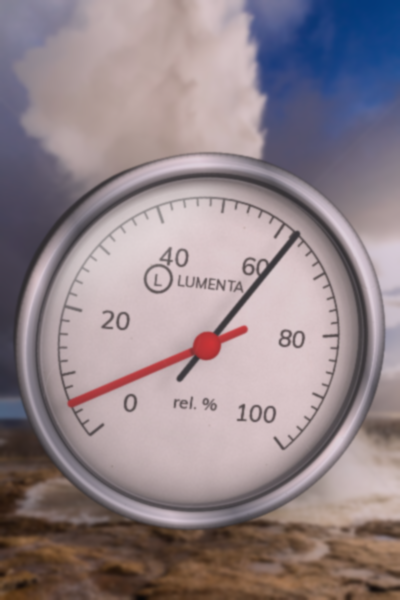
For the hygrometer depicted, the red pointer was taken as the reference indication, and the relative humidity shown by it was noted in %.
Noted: 6 %
